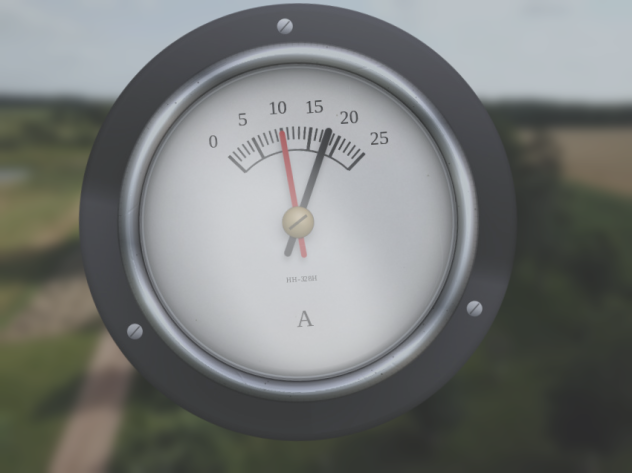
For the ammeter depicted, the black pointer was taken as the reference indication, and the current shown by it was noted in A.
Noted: 18 A
